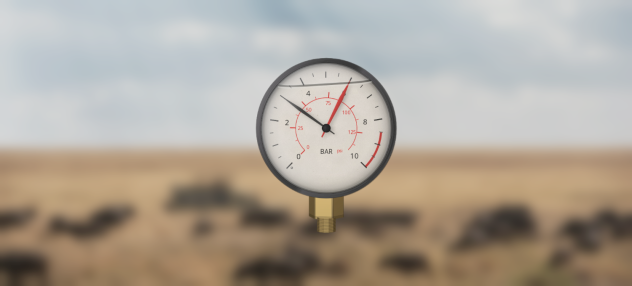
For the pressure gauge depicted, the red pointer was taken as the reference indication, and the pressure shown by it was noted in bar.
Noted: 6 bar
